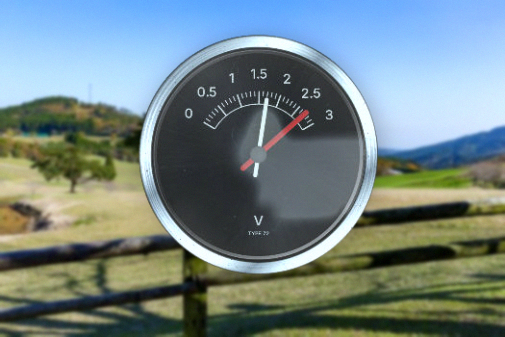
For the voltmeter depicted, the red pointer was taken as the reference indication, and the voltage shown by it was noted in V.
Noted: 2.7 V
